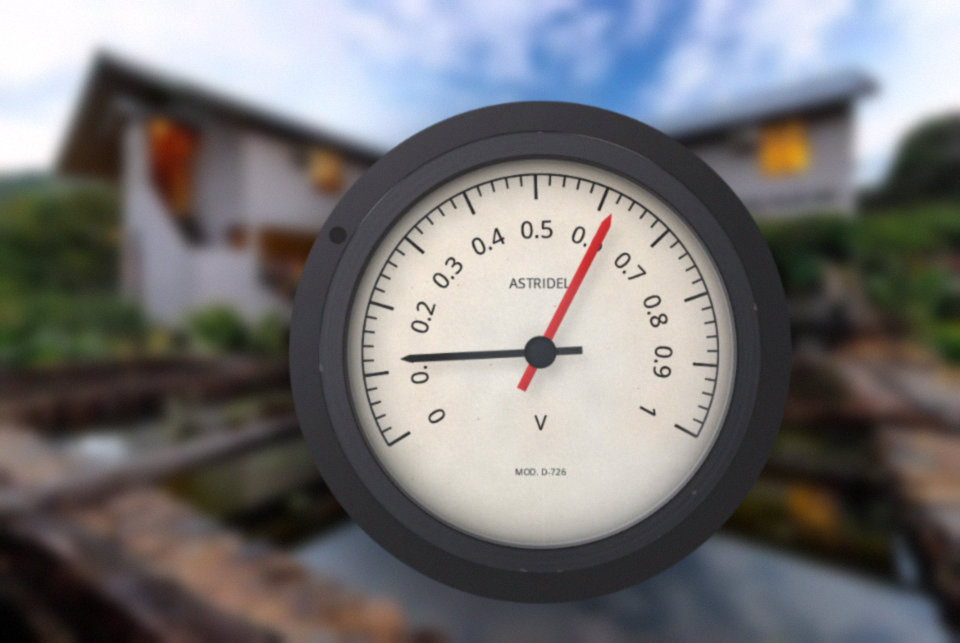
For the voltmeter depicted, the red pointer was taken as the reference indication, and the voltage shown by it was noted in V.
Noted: 0.62 V
